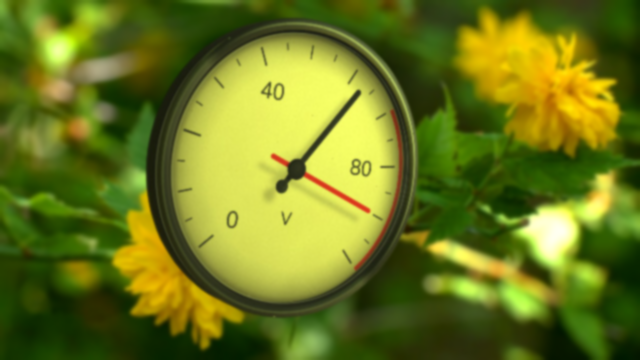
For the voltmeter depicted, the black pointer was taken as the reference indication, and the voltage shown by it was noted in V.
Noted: 62.5 V
